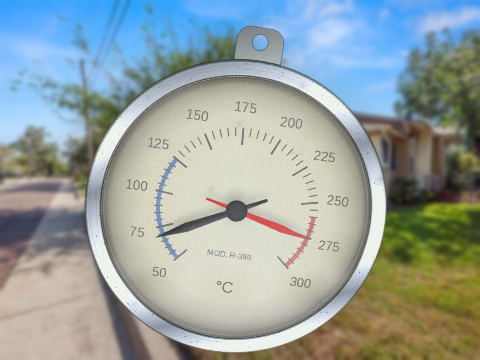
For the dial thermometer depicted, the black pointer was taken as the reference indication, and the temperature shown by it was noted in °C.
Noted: 70 °C
